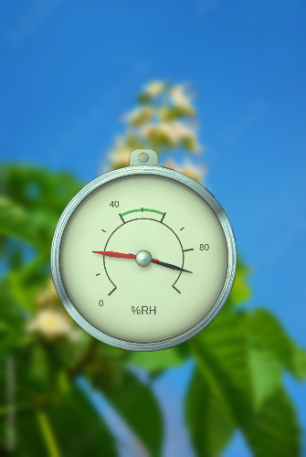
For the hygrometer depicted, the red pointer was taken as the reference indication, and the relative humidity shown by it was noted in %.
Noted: 20 %
